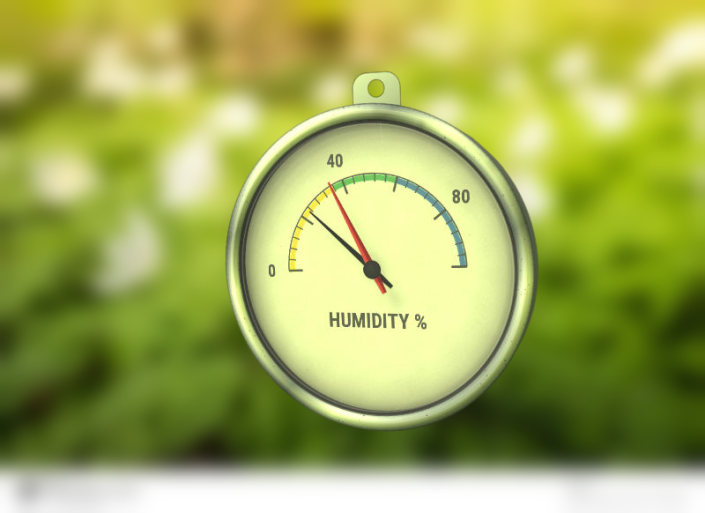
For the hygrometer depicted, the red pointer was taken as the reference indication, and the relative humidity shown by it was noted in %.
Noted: 36 %
